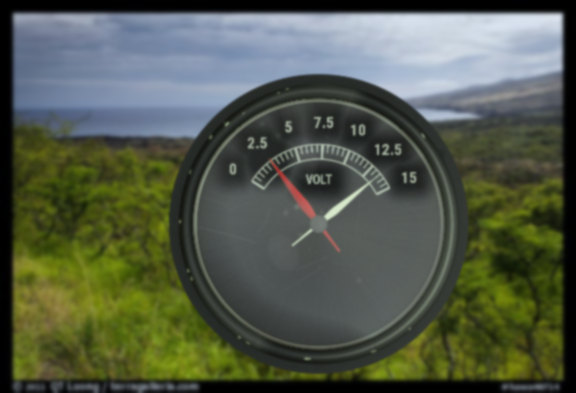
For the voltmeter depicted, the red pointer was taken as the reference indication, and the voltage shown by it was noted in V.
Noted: 2.5 V
